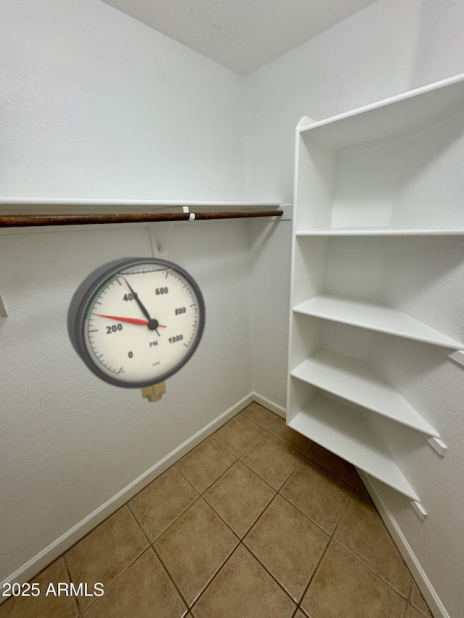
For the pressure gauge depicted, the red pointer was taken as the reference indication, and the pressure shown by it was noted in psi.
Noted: 260 psi
